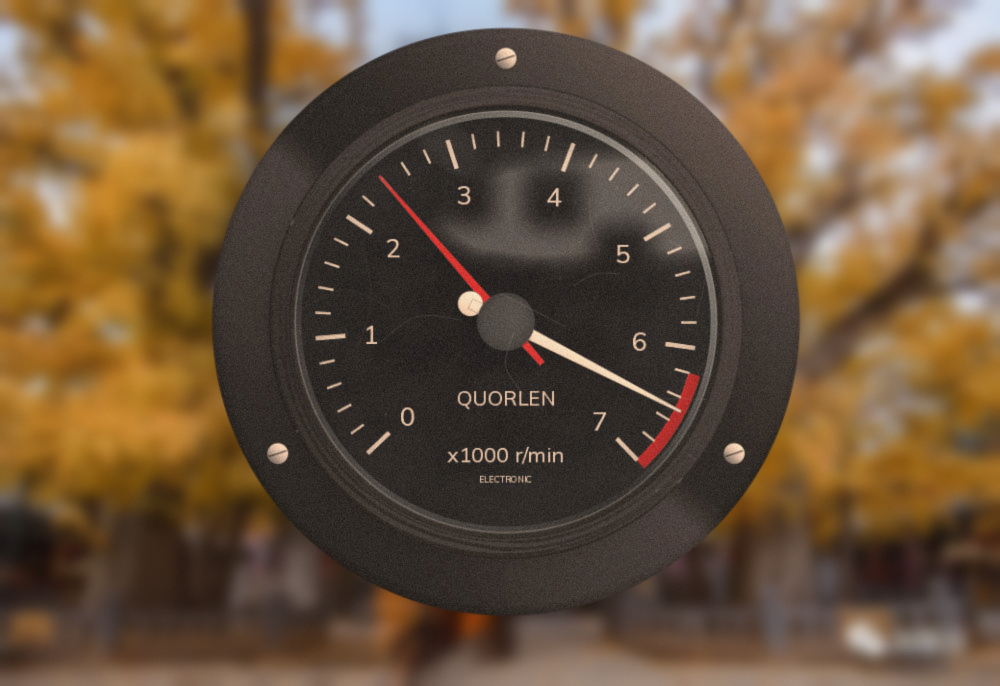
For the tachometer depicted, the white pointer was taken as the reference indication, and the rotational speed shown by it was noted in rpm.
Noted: 6500 rpm
